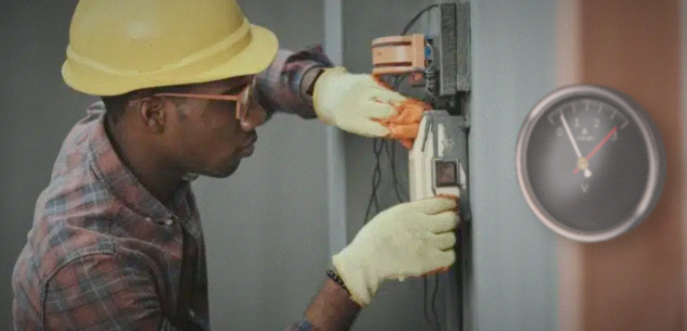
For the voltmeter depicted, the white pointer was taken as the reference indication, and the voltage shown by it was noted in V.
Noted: 0.5 V
